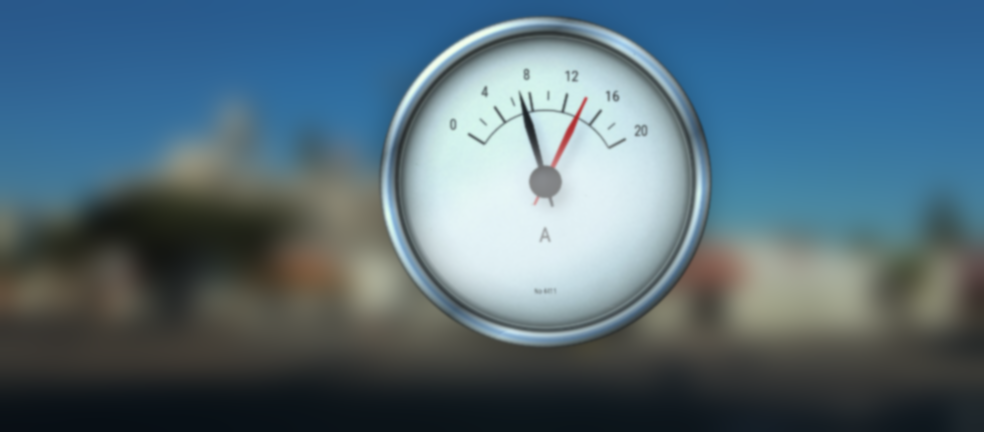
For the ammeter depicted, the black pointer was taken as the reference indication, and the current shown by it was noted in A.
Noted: 7 A
